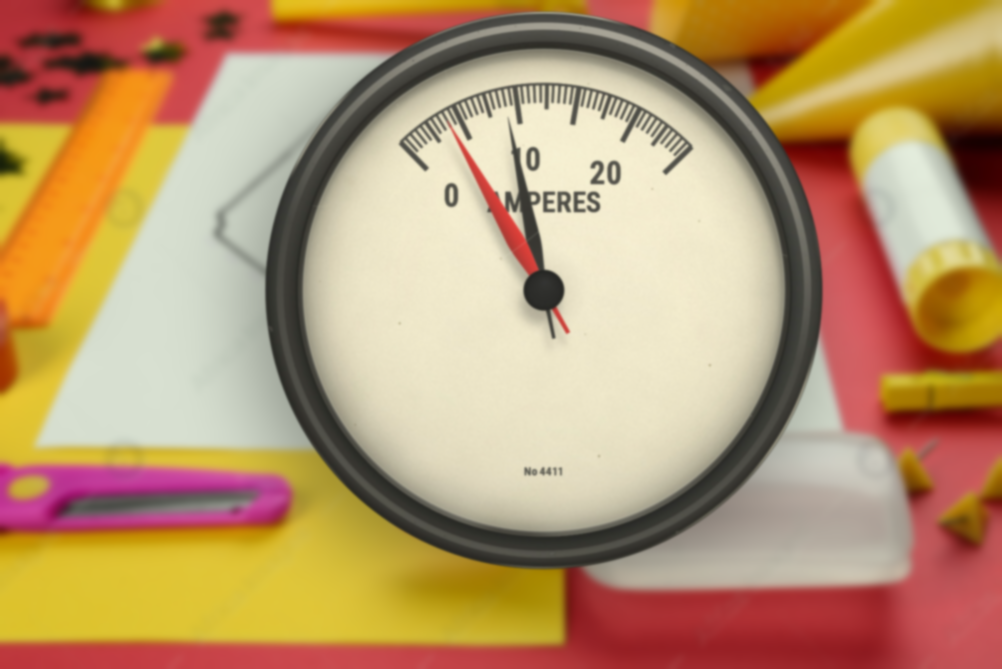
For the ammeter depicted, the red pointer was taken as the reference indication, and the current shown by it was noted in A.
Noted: 4 A
